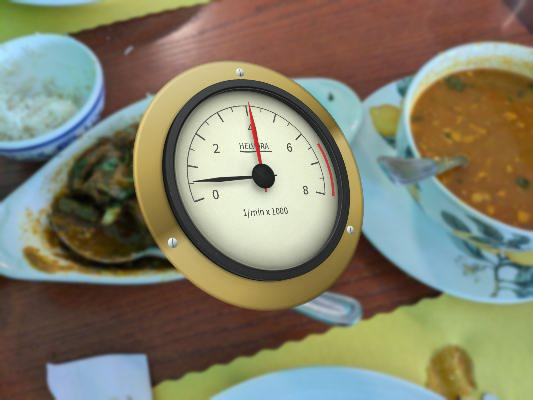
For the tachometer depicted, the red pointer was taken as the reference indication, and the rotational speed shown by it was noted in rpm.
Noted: 4000 rpm
